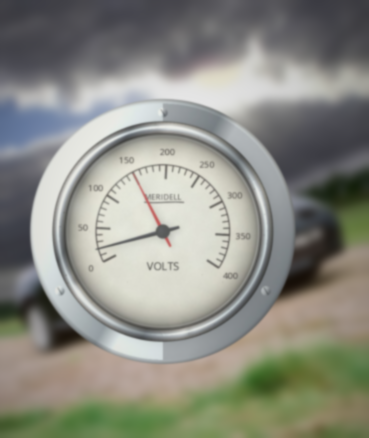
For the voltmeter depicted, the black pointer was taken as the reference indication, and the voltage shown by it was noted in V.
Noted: 20 V
